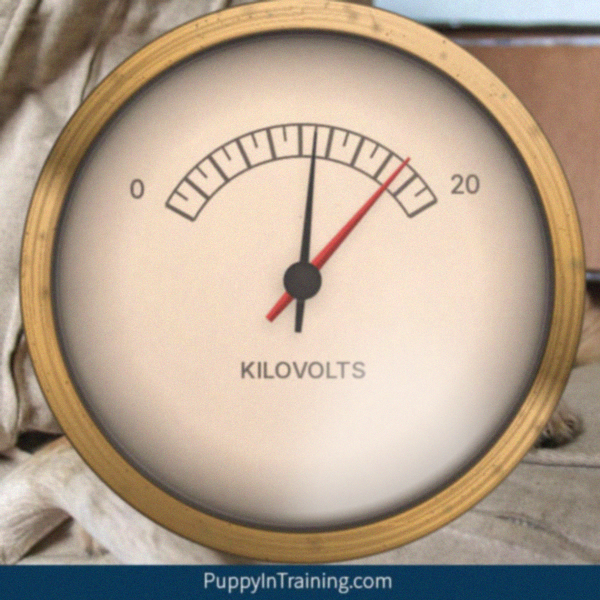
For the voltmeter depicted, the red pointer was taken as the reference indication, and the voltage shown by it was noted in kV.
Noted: 17 kV
